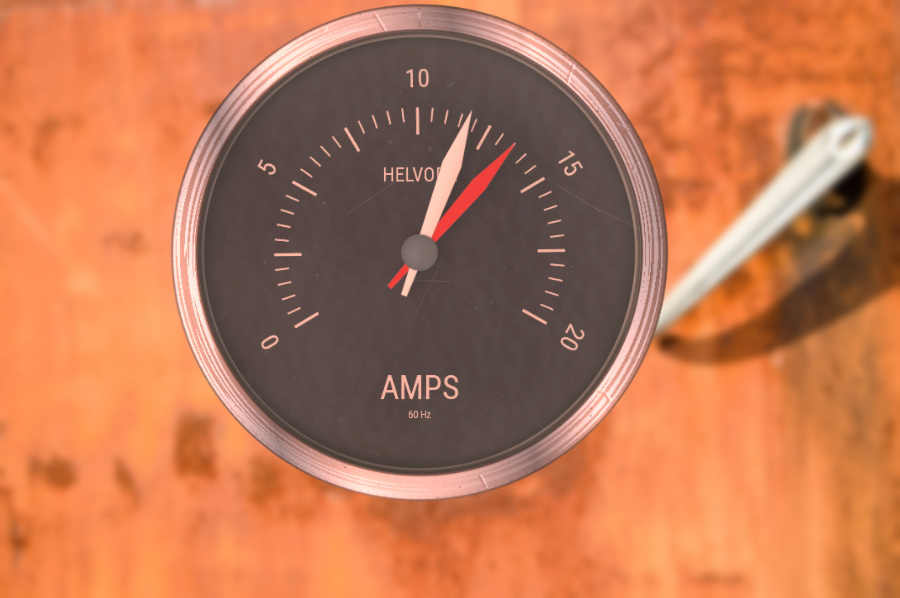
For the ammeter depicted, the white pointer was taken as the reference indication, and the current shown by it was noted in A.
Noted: 11.75 A
